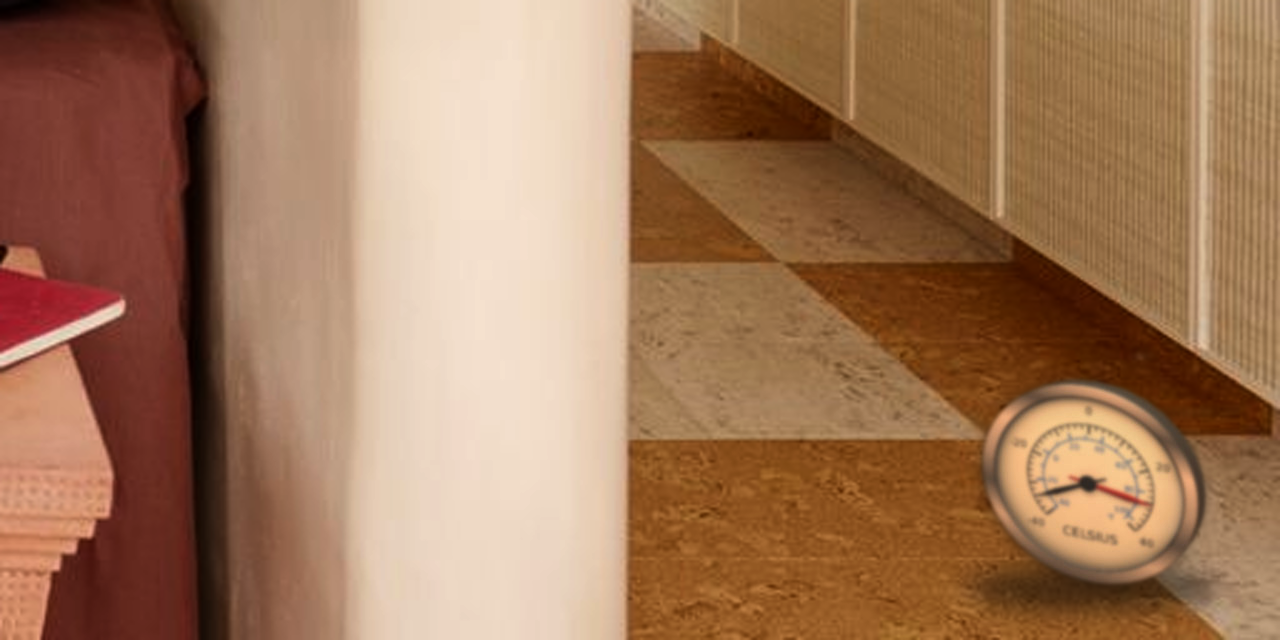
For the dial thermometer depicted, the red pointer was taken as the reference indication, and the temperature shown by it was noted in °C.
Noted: 30 °C
